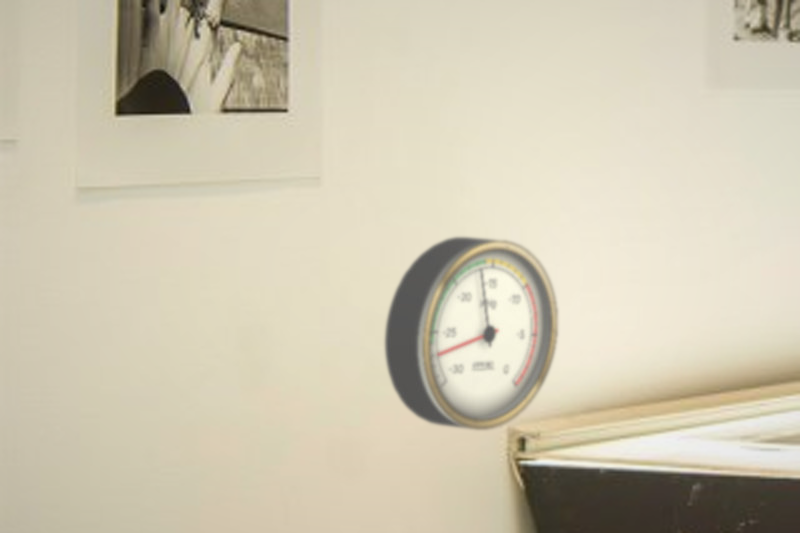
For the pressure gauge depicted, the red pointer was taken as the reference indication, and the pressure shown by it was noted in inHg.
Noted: -27 inHg
